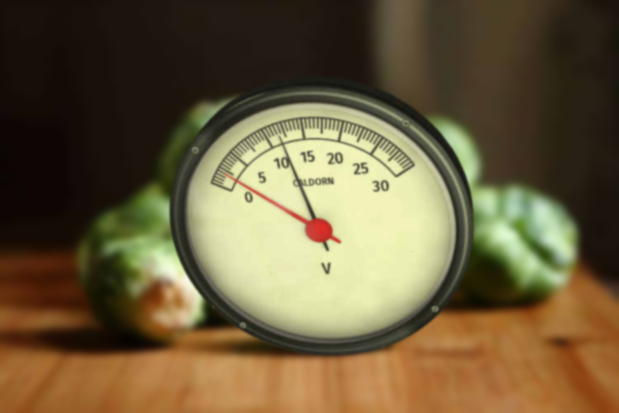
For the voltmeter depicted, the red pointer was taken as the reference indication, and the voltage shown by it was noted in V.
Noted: 2.5 V
